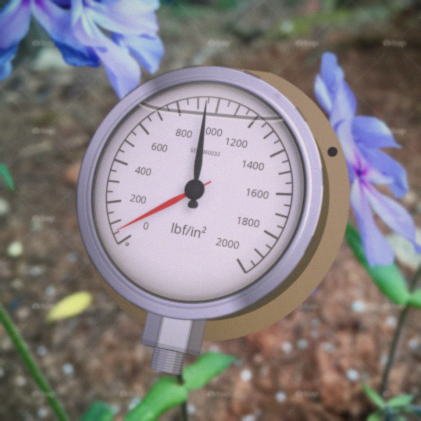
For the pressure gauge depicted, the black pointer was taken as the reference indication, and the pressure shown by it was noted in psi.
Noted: 950 psi
